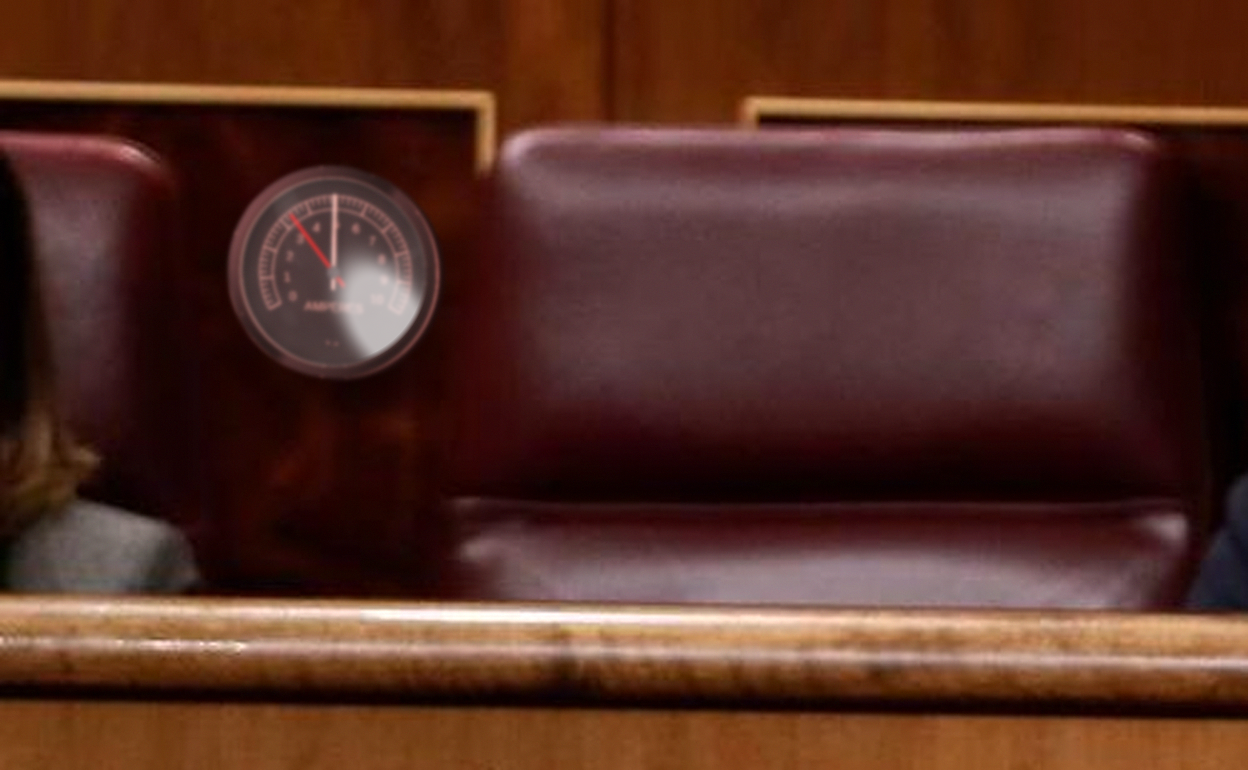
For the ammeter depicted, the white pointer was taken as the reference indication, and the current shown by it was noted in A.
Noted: 5 A
